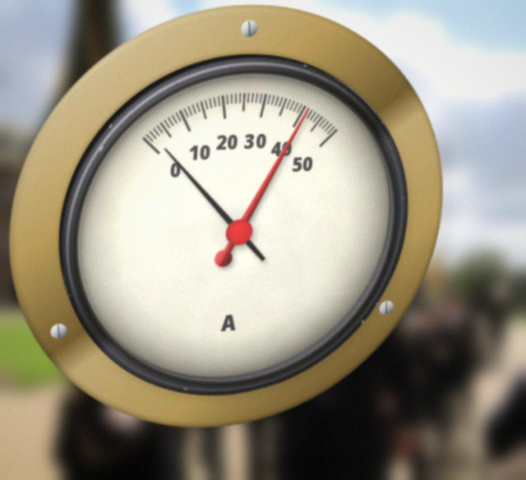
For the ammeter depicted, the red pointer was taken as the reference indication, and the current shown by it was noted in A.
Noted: 40 A
